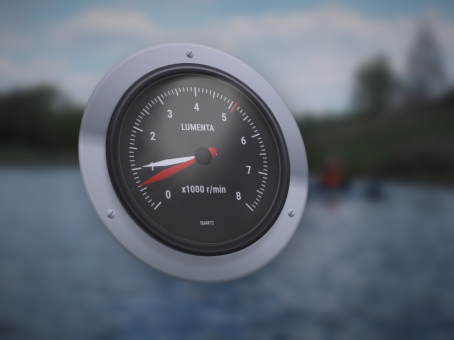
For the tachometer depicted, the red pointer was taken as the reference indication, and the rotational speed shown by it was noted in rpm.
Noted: 600 rpm
